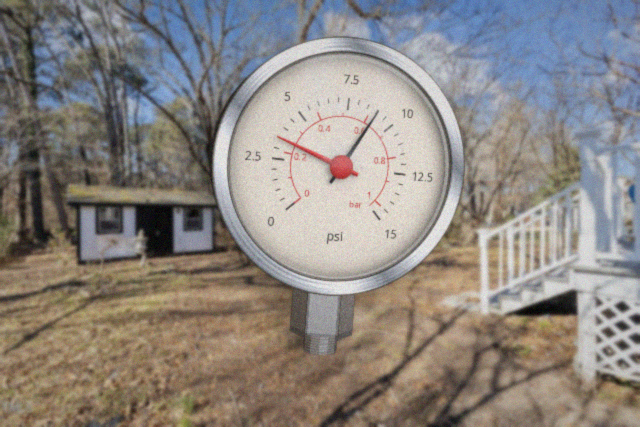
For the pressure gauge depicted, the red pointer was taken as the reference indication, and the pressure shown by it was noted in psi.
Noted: 3.5 psi
